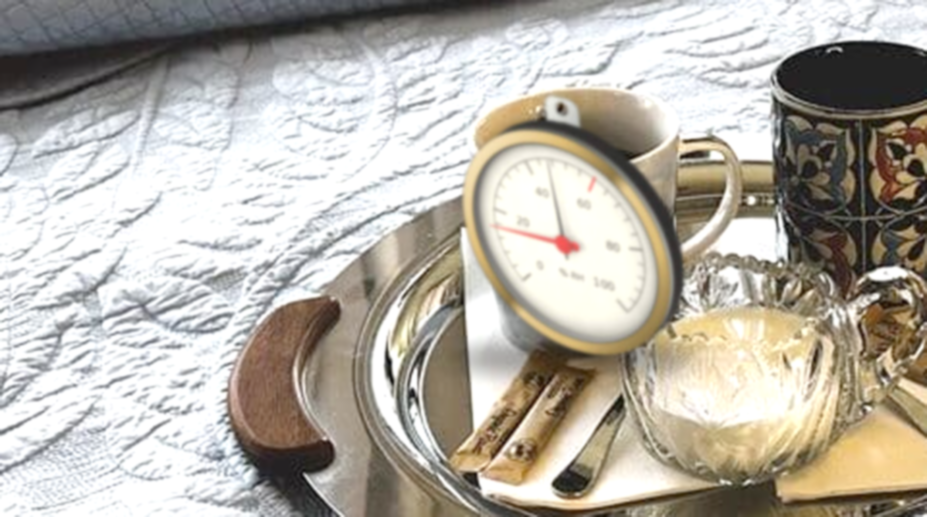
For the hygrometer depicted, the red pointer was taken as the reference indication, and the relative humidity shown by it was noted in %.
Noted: 16 %
